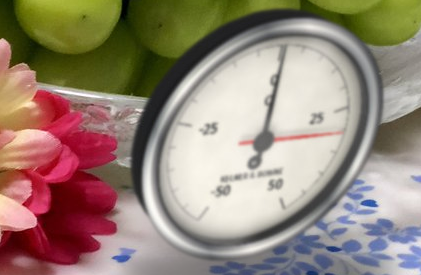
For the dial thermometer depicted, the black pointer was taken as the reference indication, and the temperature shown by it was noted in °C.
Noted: 0 °C
